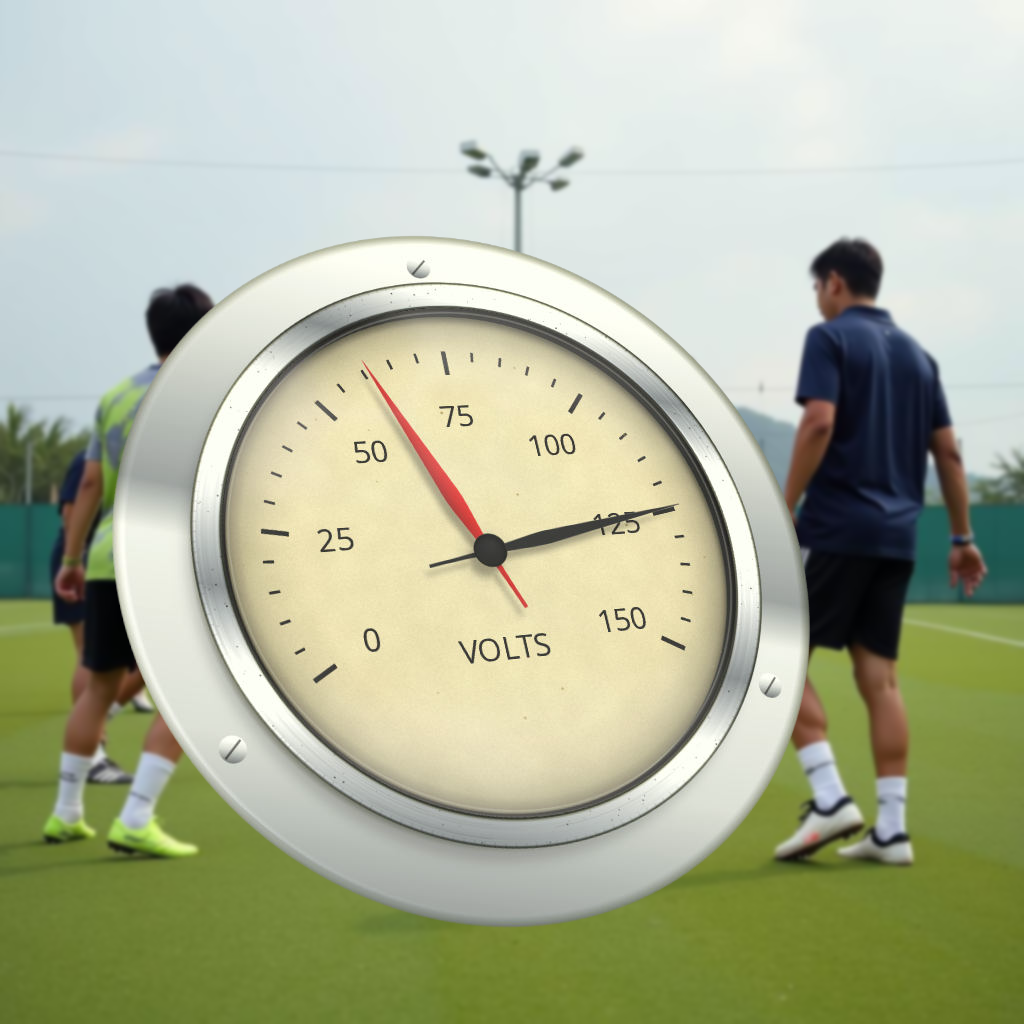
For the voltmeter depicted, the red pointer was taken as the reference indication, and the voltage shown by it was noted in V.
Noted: 60 V
